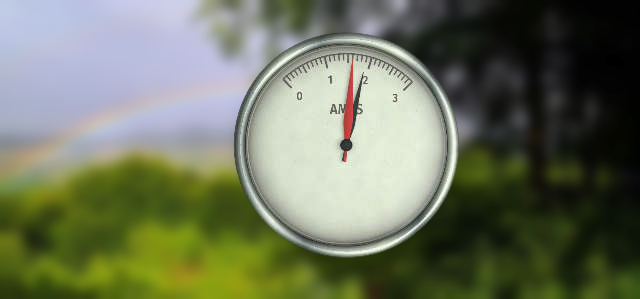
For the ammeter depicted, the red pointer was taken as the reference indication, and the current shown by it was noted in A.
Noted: 1.6 A
